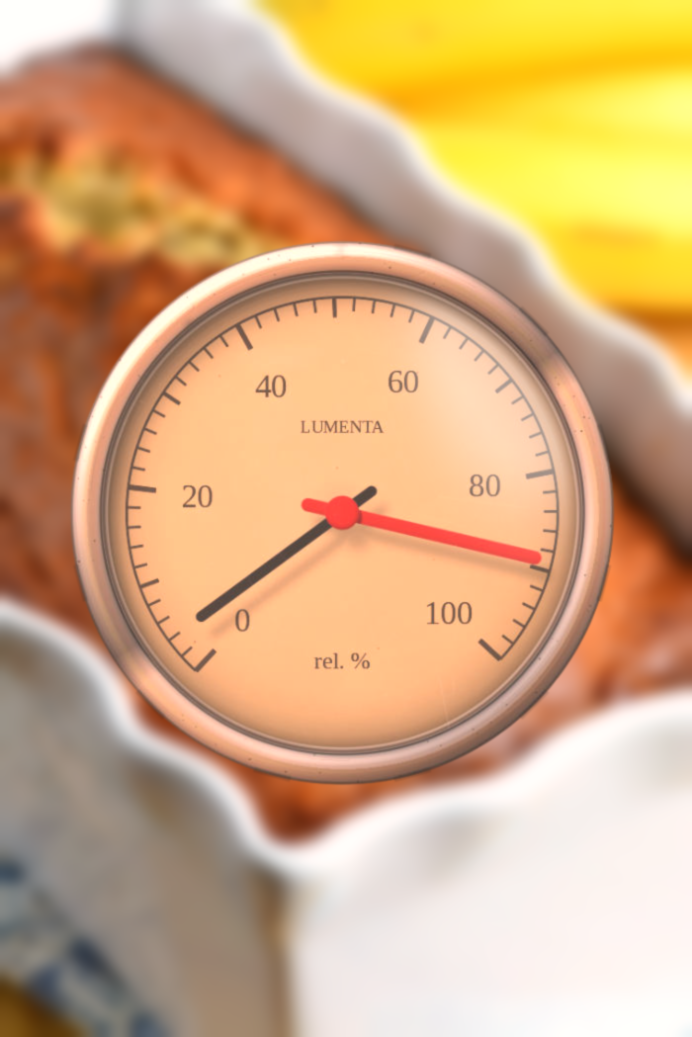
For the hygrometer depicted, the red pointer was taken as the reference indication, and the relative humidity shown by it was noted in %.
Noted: 89 %
